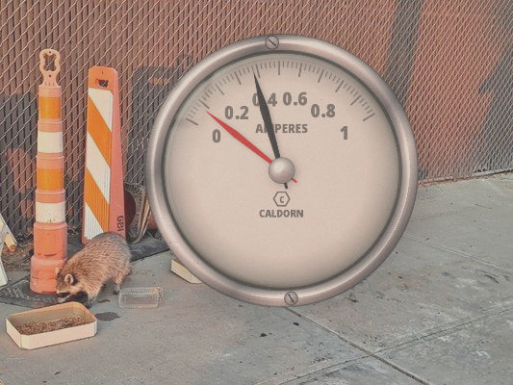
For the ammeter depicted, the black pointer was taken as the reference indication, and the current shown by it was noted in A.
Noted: 0.38 A
